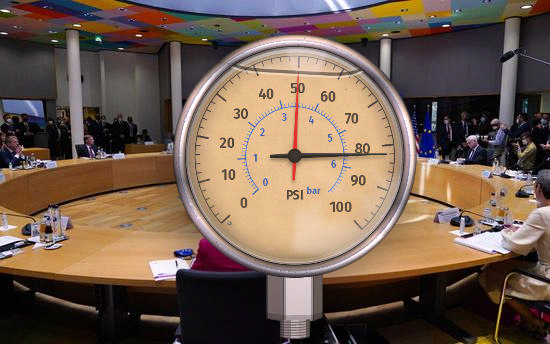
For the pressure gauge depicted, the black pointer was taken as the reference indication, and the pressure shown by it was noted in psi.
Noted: 82 psi
